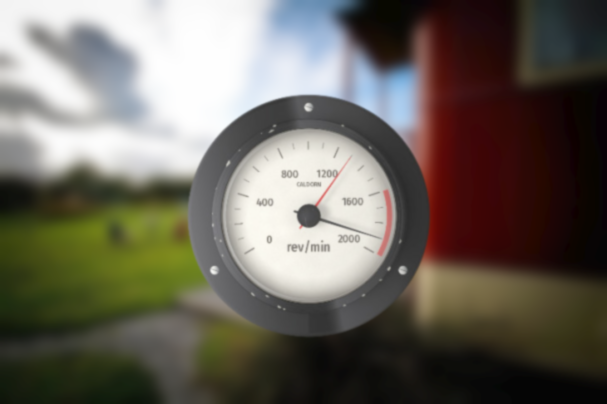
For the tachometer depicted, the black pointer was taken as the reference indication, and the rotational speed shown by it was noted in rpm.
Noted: 1900 rpm
